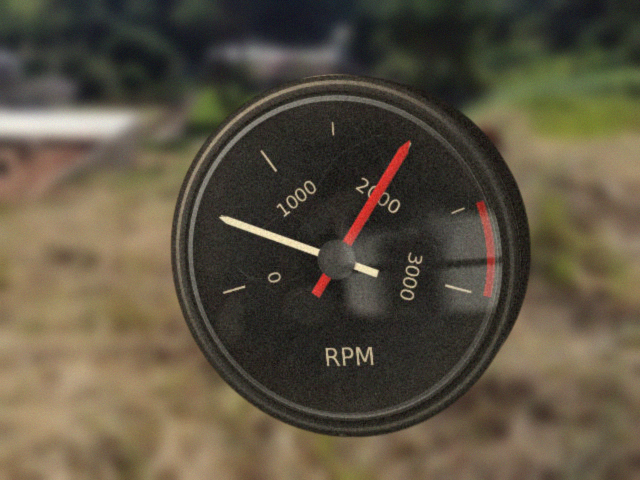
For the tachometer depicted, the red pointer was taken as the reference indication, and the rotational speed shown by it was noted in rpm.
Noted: 2000 rpm
